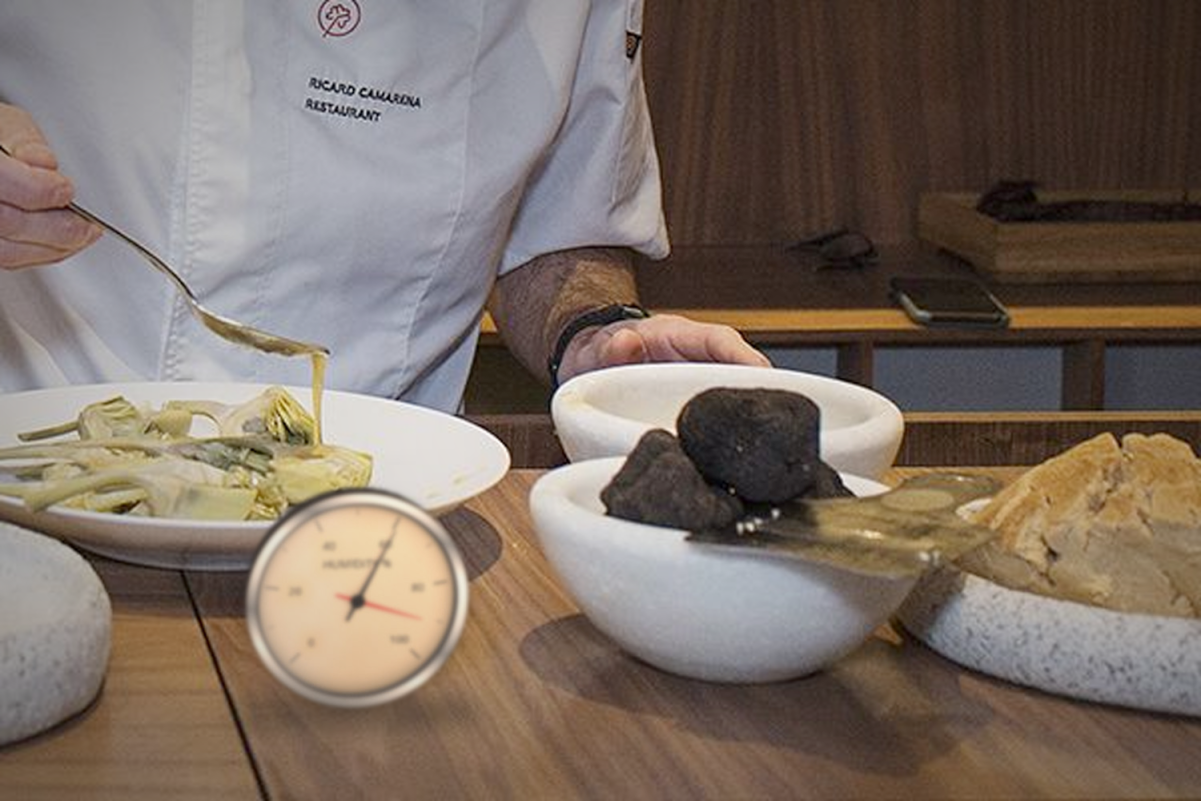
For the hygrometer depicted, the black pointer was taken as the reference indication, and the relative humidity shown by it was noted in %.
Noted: 60 %
